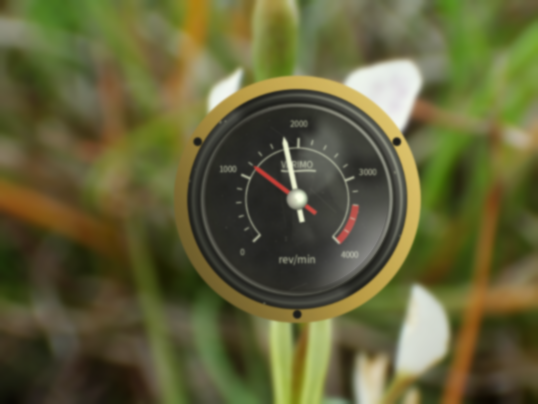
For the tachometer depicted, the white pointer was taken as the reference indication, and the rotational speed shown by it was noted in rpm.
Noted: 1800 rpm
